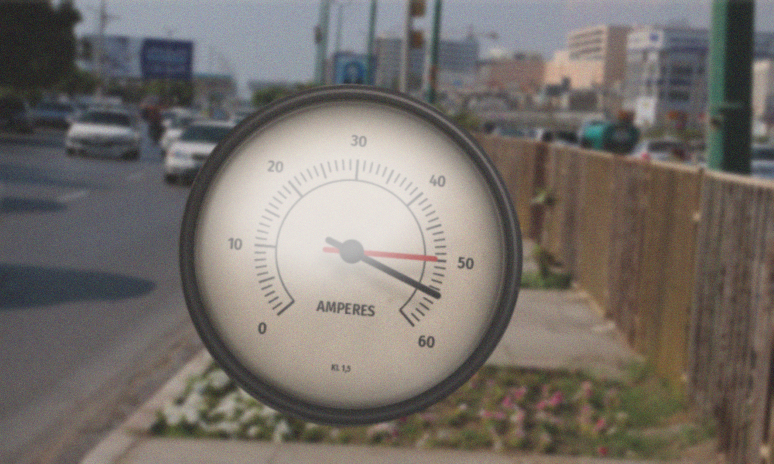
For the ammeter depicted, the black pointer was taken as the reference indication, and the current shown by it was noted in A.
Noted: 55 A
